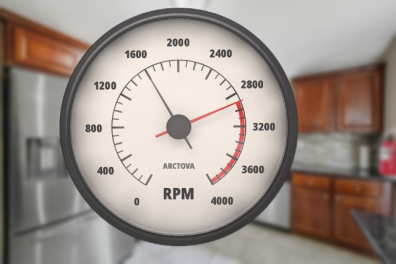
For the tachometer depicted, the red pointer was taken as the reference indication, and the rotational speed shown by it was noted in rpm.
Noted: 2900 rpm
